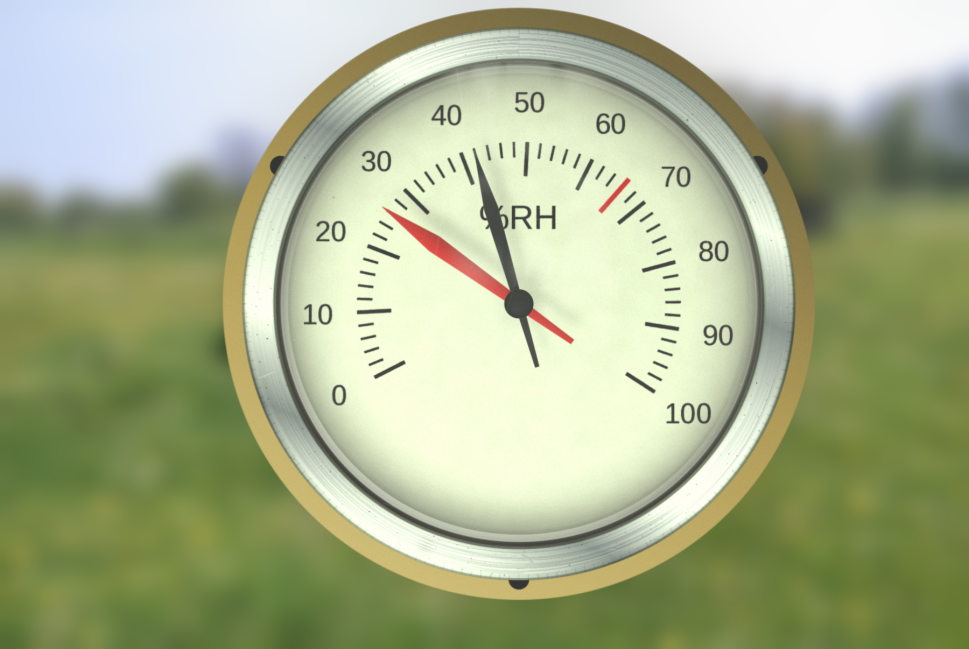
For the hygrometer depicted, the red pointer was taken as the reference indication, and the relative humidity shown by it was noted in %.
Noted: 26 %
